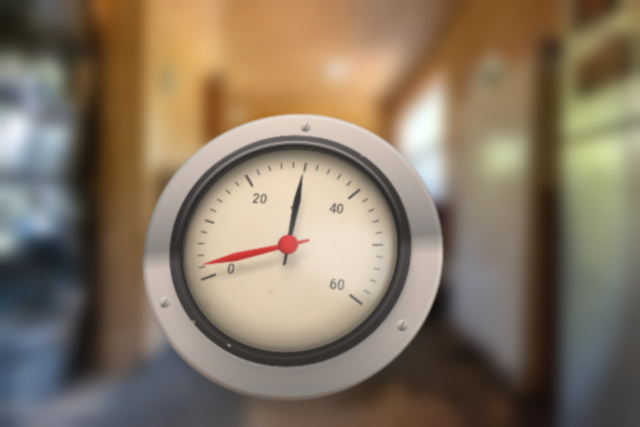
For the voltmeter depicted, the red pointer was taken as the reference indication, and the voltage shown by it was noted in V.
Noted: 2 V
